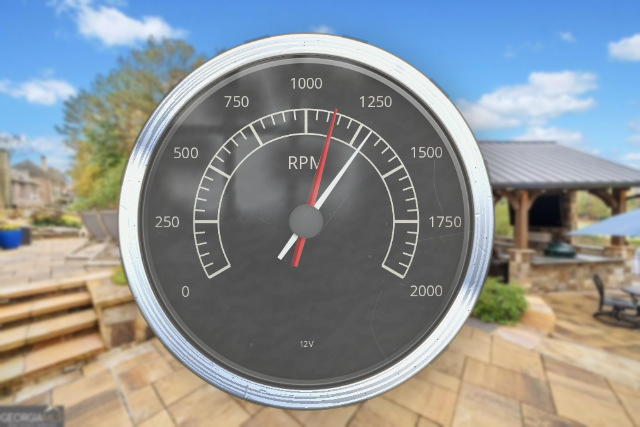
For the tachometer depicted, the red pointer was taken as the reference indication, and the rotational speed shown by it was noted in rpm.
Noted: 1125 rpm
